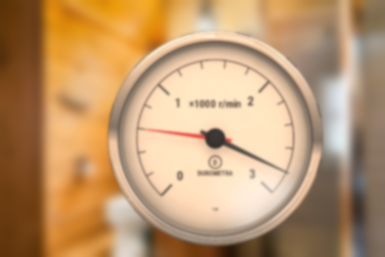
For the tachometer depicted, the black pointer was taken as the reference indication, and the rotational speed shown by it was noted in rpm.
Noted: 2800 rpm
